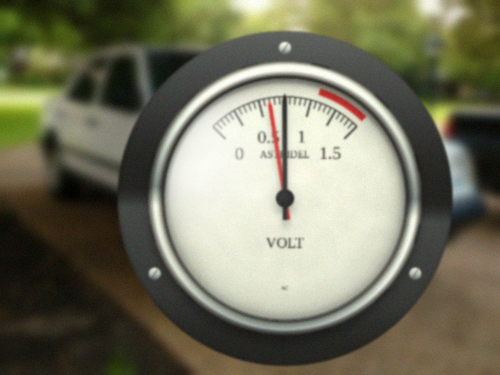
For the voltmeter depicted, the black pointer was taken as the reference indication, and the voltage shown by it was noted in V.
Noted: 0.75 V
